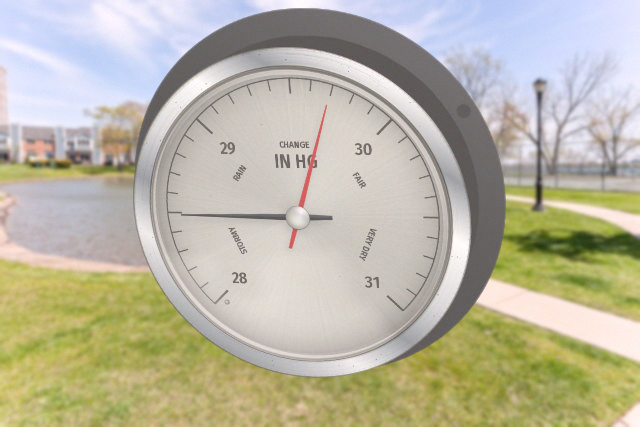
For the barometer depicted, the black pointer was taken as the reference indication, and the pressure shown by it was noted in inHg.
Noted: 28.5 inHg
